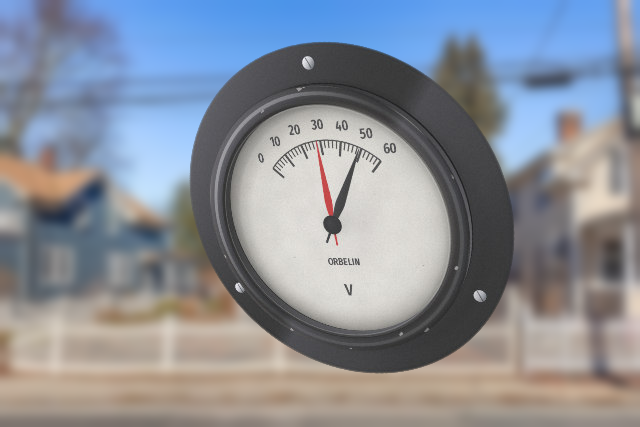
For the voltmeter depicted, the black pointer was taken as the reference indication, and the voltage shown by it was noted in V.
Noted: 50 V
